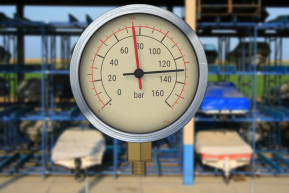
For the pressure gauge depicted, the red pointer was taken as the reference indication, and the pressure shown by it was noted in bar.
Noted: 75 bar
